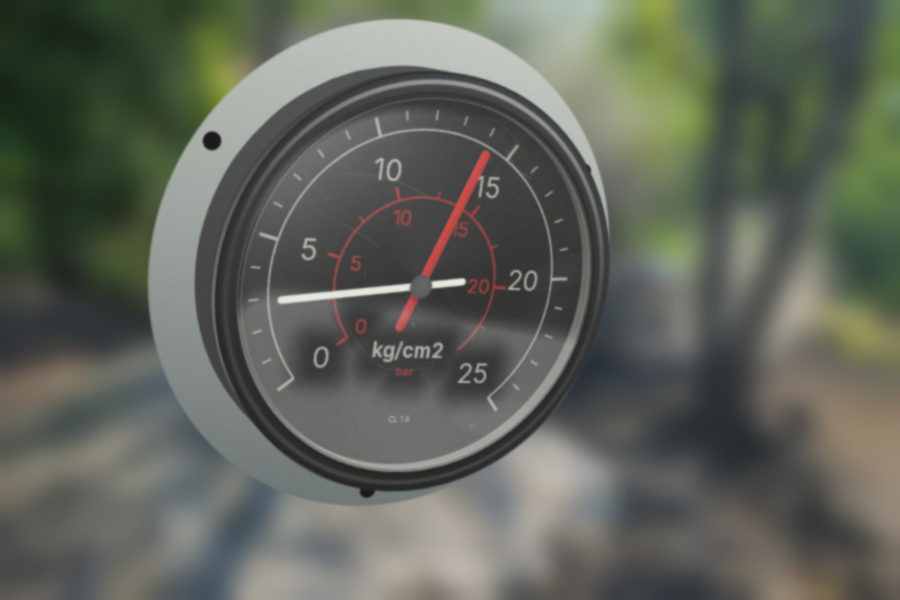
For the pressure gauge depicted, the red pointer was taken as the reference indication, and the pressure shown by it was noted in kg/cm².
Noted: 14 kg/cm²
